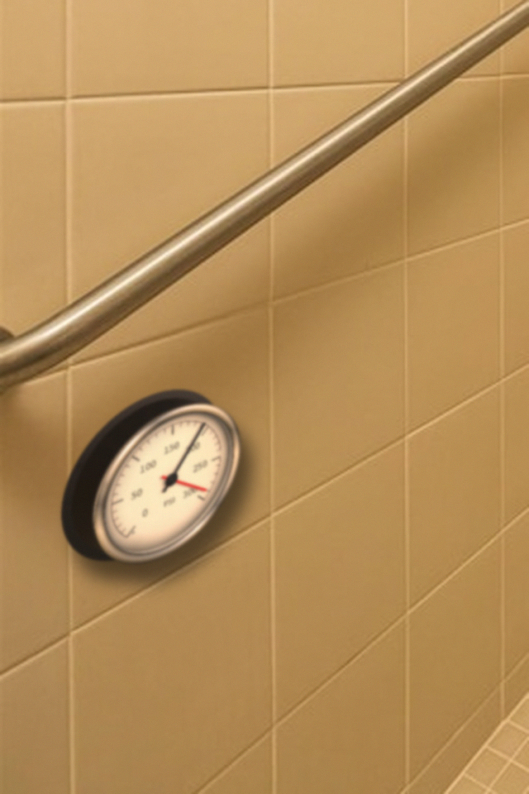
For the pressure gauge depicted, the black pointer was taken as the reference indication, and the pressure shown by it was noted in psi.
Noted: 190 psi
